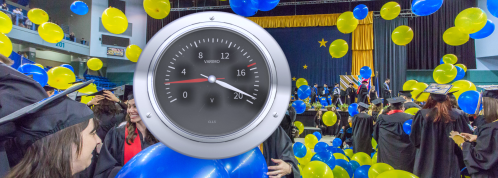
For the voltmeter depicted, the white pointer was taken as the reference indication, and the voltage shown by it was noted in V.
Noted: 19.5 V
